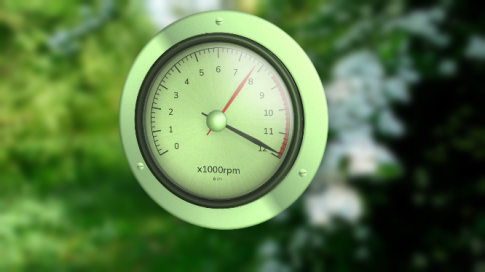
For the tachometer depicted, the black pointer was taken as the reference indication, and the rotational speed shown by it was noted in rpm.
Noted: 11800 rpm
